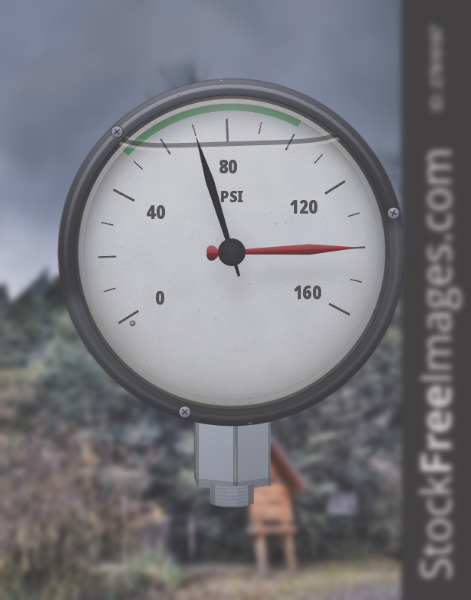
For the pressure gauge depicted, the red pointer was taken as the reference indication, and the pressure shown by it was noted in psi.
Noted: 140 psi
